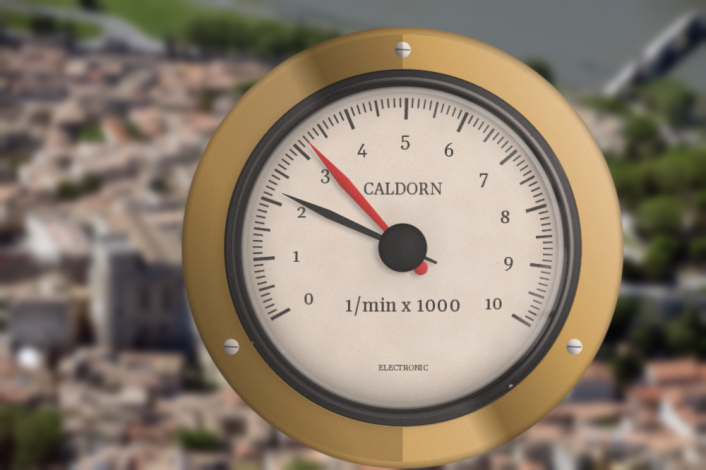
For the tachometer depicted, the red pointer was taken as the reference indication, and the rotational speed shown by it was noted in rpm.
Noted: 3200 rpm
